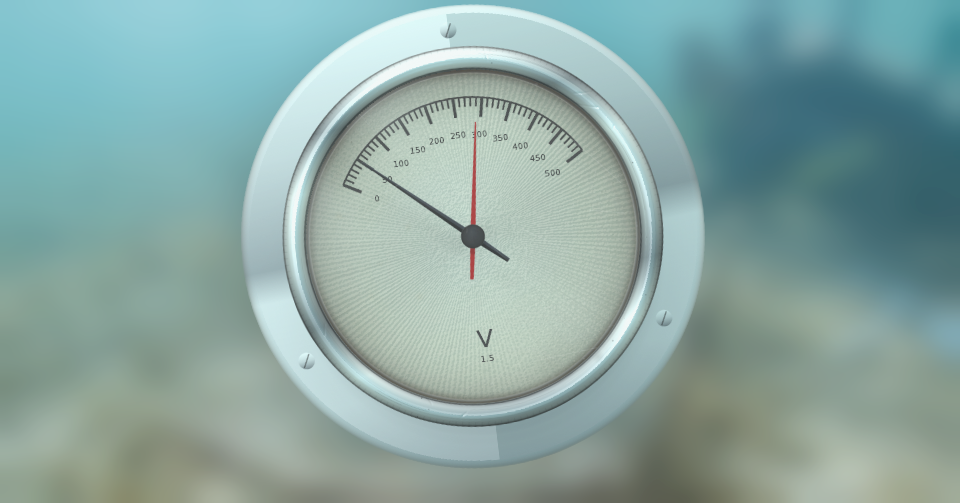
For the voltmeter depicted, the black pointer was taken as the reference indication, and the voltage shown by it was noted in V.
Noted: 50 V
